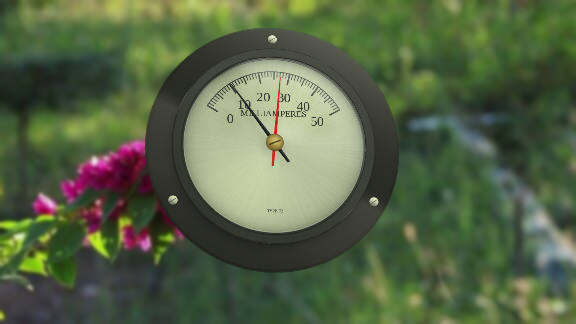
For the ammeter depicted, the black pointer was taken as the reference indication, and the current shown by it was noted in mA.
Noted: 10 mA
